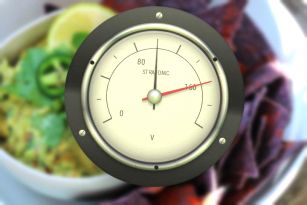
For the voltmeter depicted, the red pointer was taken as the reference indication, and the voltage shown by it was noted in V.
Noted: 160 V
